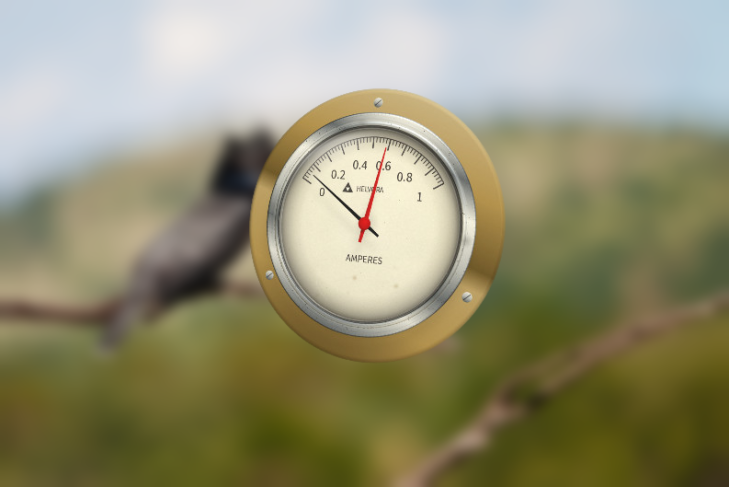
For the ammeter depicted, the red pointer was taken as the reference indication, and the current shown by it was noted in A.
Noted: 0.6 A
